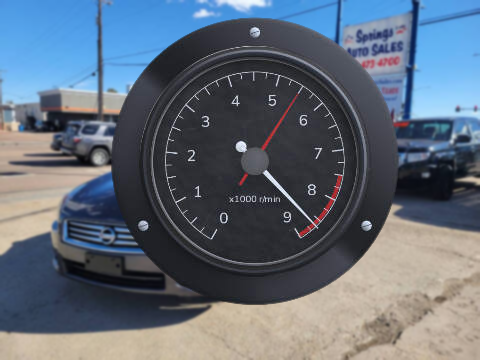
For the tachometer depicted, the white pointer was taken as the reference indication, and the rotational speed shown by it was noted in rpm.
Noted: 8625 rpm
